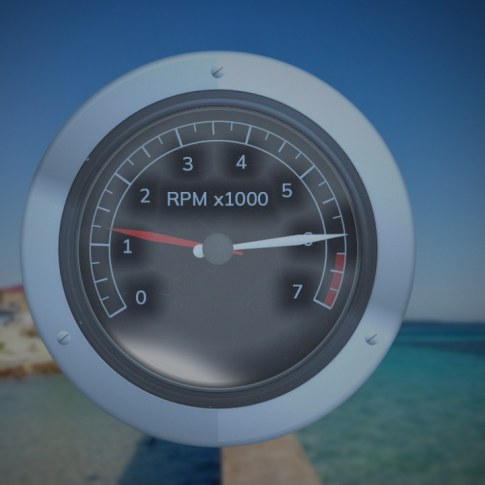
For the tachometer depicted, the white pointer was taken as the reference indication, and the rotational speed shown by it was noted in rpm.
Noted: 6000 rpm
